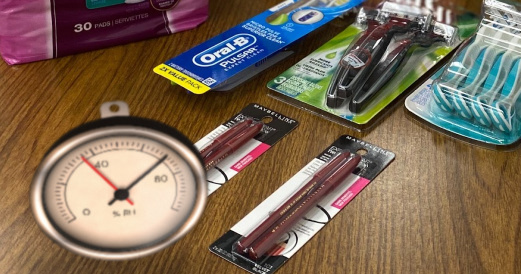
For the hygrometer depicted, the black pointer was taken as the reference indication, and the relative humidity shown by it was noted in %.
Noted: 70 %
